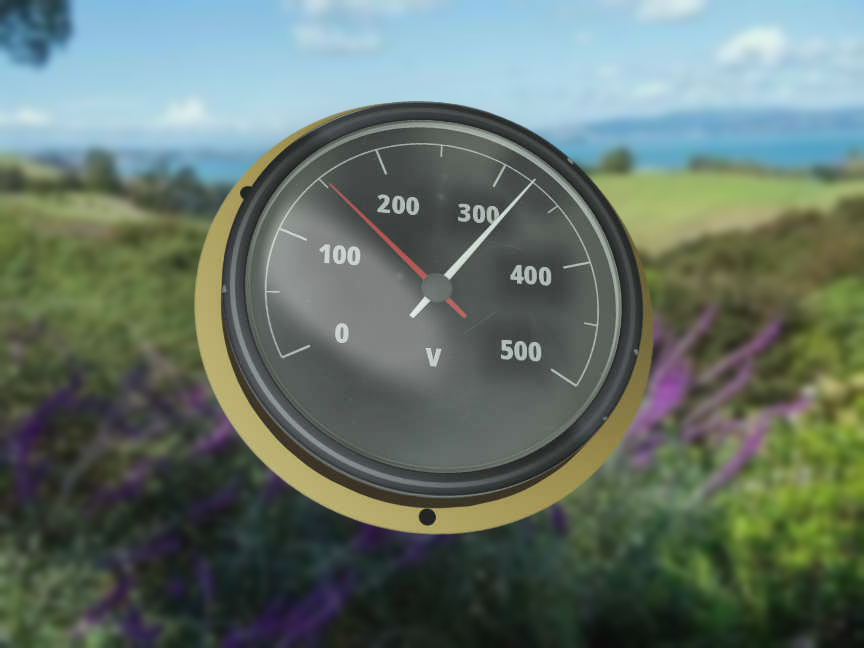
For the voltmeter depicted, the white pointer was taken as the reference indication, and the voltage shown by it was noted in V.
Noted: 325 V
